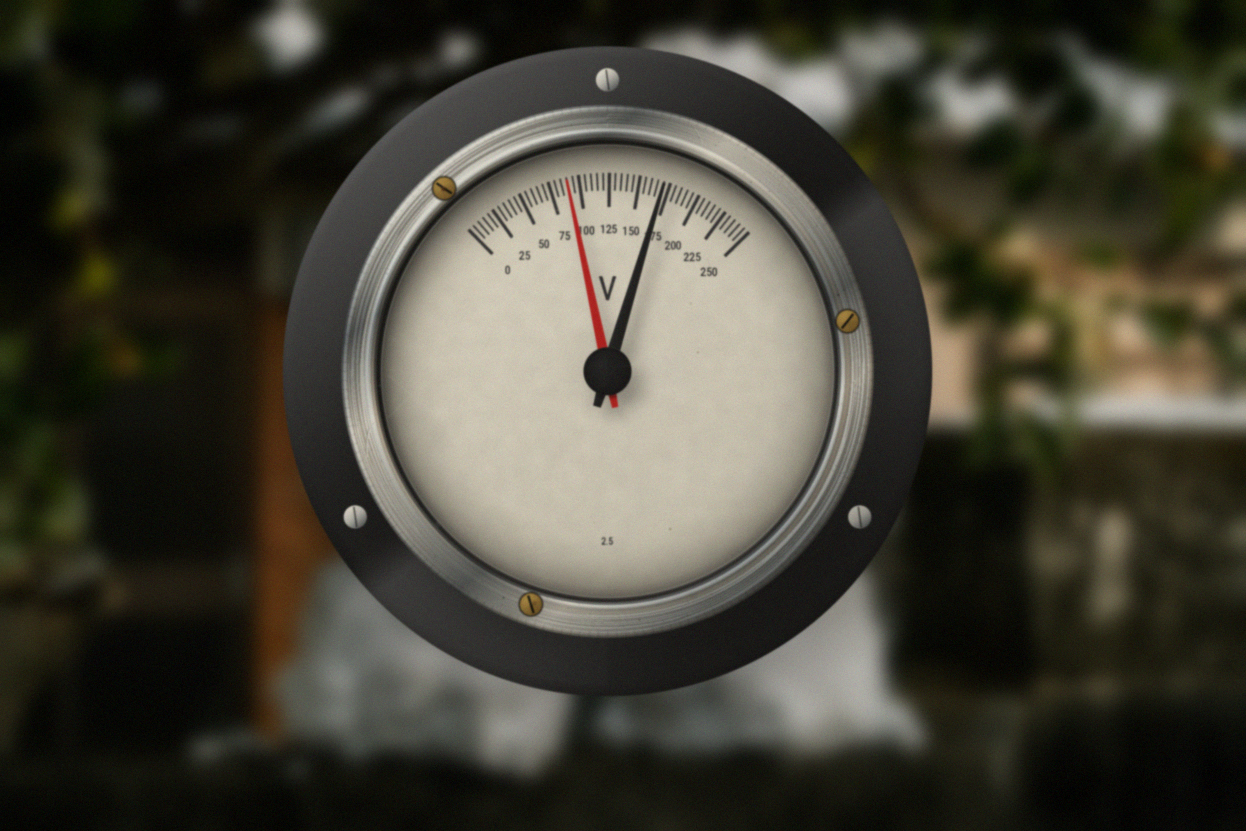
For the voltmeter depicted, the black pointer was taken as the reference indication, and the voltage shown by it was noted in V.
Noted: 170 V
